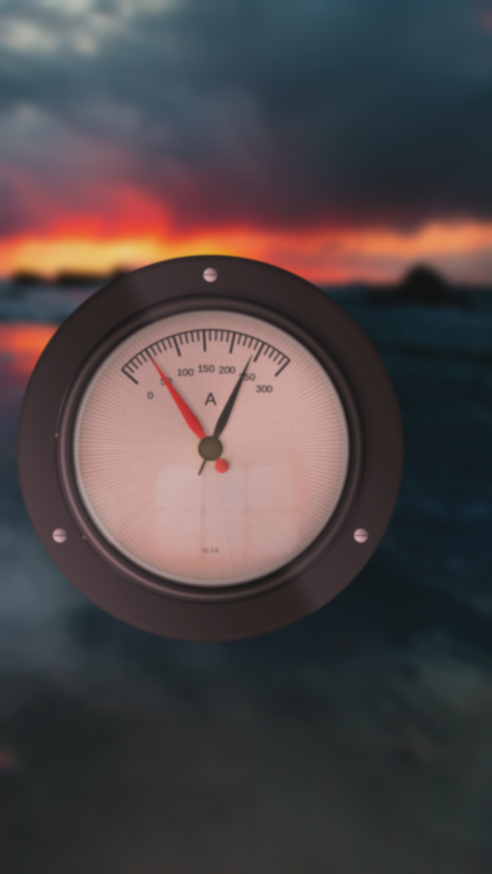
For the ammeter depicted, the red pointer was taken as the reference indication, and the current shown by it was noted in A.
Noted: 50 A
